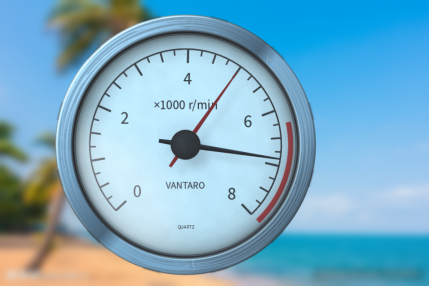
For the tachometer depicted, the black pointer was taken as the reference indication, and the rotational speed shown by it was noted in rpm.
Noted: 6875 rpm
